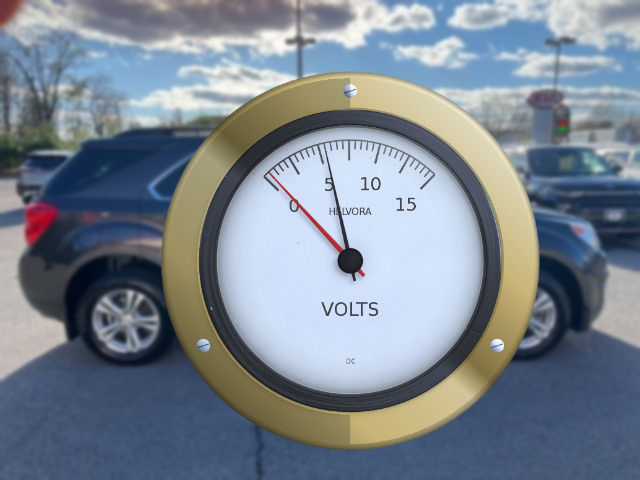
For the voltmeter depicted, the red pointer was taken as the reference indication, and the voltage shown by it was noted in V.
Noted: 0.5 V
